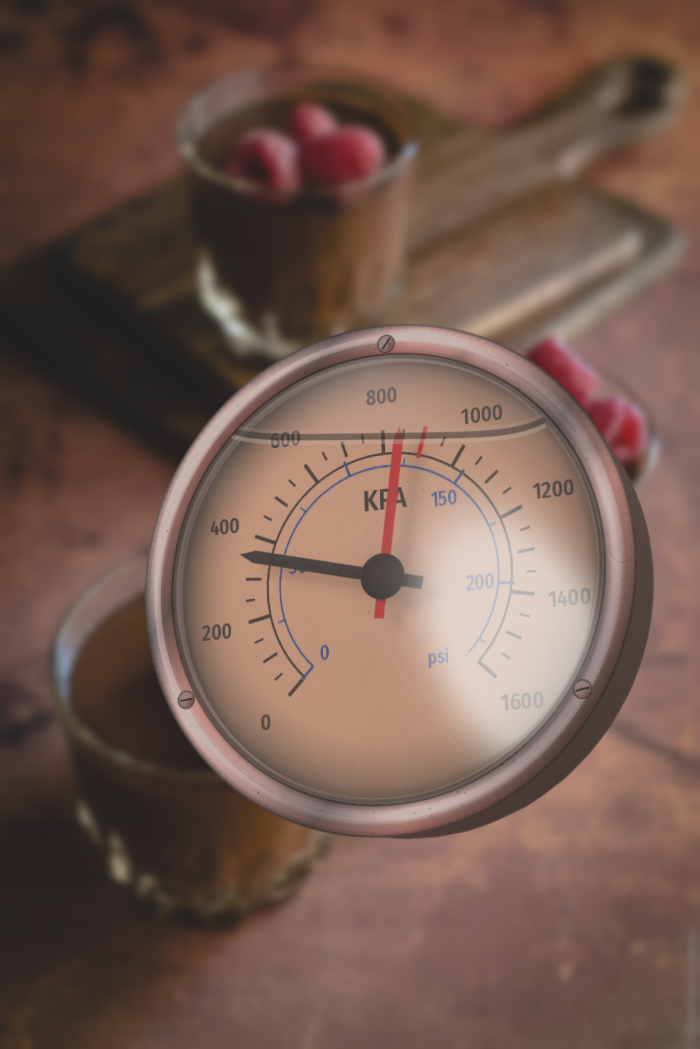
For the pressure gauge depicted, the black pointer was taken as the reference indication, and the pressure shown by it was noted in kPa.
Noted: 350 kPa
